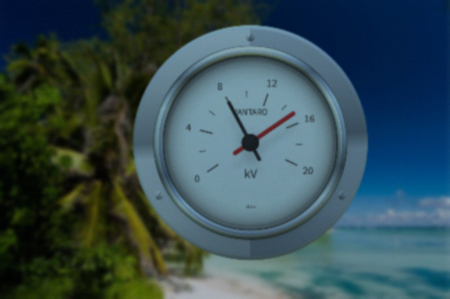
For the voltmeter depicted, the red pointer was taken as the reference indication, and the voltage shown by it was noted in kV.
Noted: 15 kV
